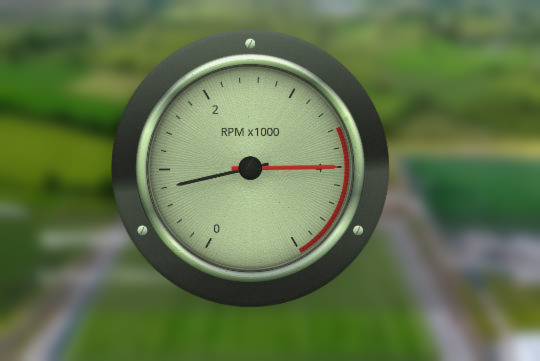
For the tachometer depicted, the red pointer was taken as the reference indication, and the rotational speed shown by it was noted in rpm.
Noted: 4000 rpm
